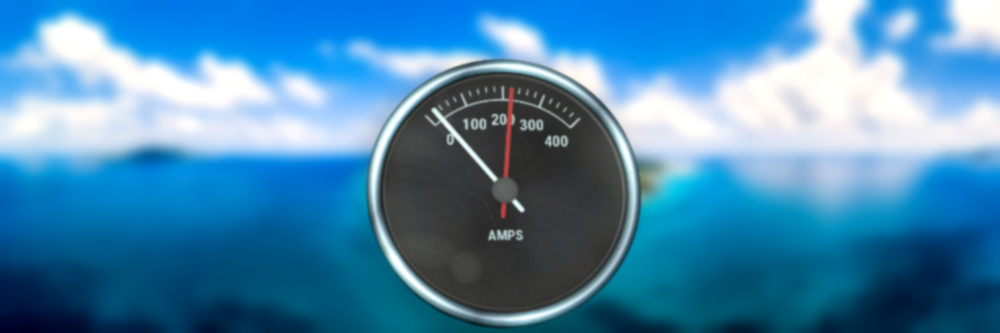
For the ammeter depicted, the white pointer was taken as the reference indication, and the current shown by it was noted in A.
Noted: 20 A
